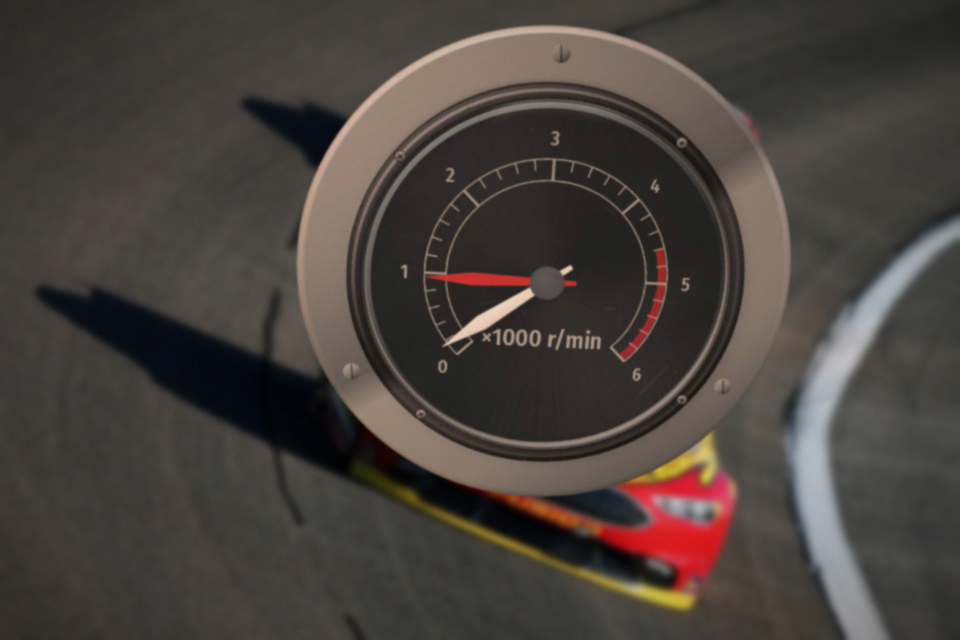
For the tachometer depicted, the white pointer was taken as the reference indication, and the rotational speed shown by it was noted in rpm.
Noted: 200 rpm
